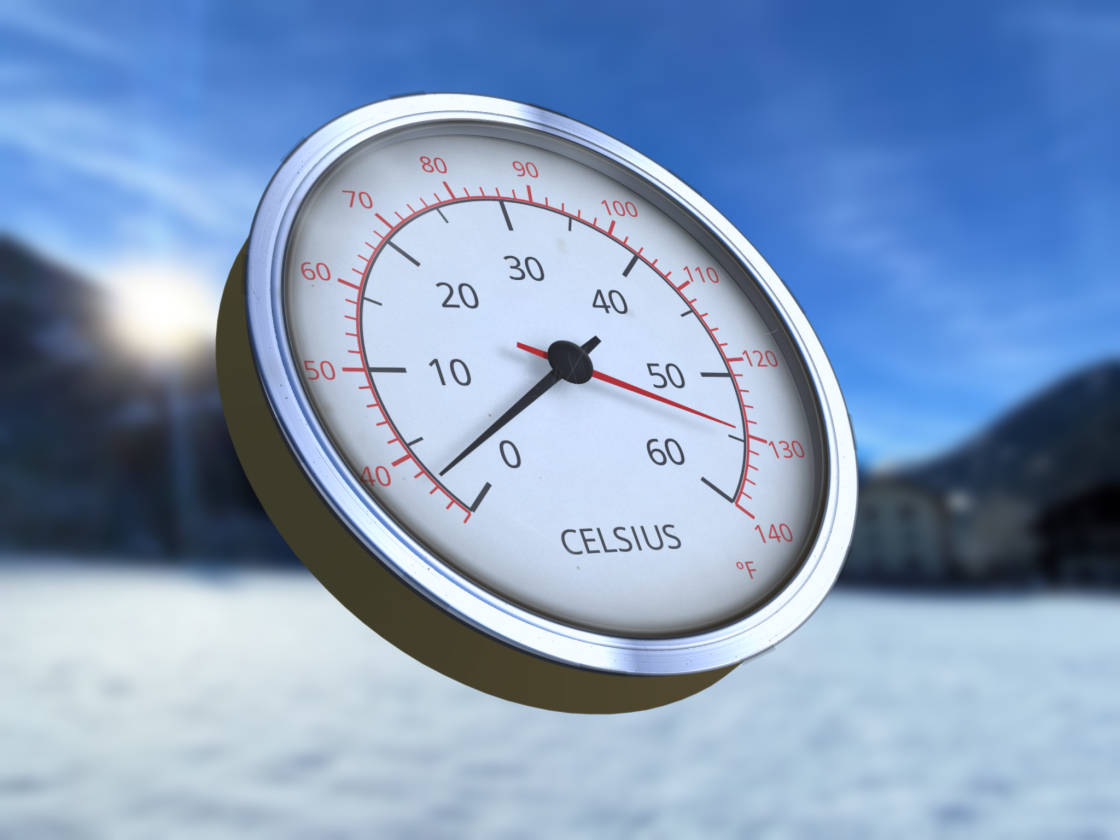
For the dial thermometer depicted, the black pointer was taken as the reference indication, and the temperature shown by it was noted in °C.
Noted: 2.5 °C
